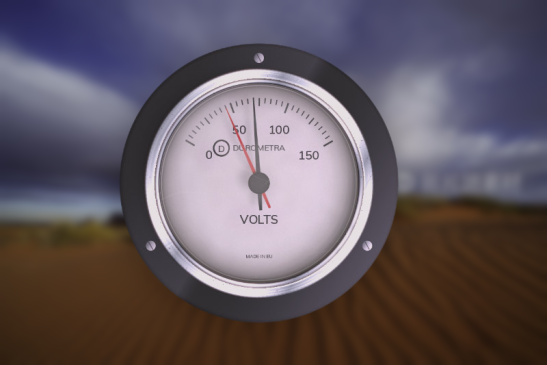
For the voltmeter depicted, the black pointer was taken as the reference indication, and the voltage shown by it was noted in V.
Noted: 70 V
